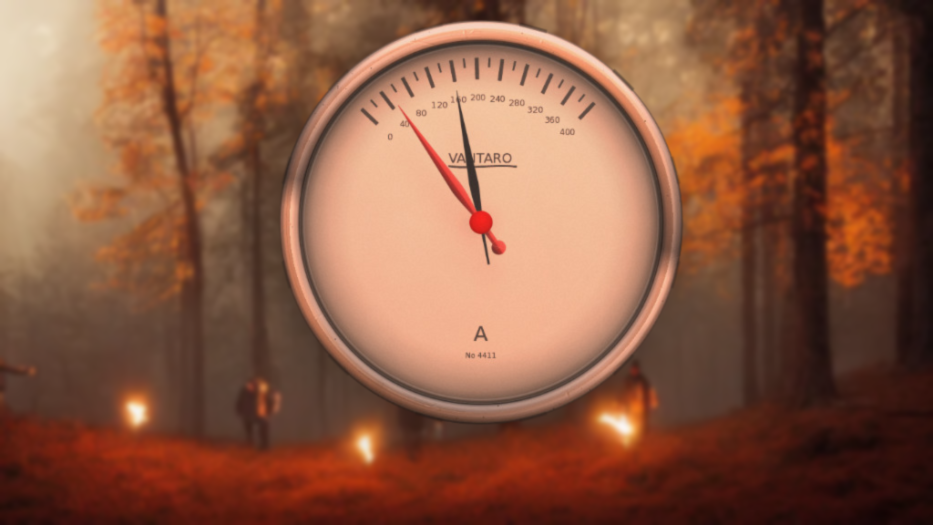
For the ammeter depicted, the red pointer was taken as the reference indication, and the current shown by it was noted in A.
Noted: 50 A
